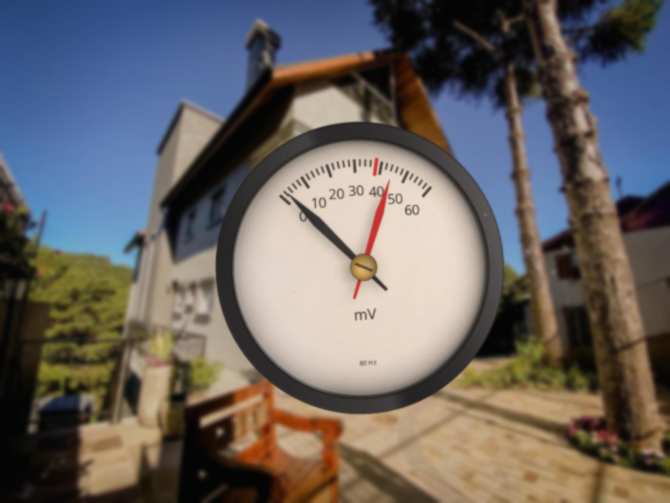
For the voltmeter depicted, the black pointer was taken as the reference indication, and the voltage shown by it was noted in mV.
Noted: 2 mV
